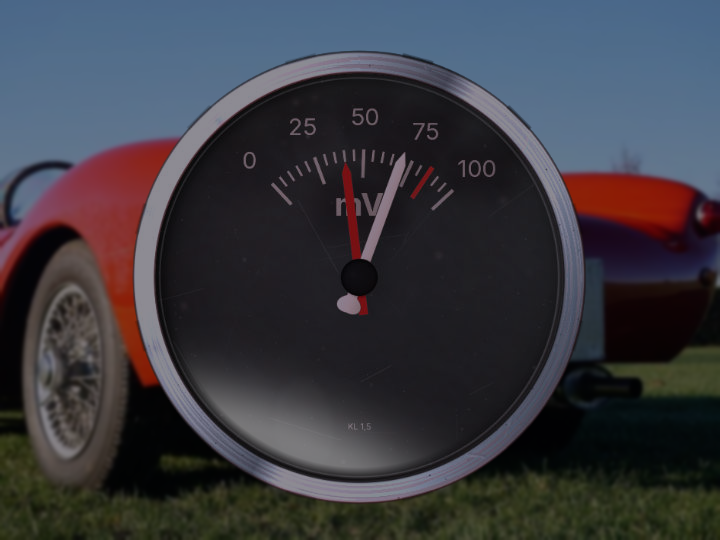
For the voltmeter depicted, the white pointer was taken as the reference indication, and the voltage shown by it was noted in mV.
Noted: 70 mV
